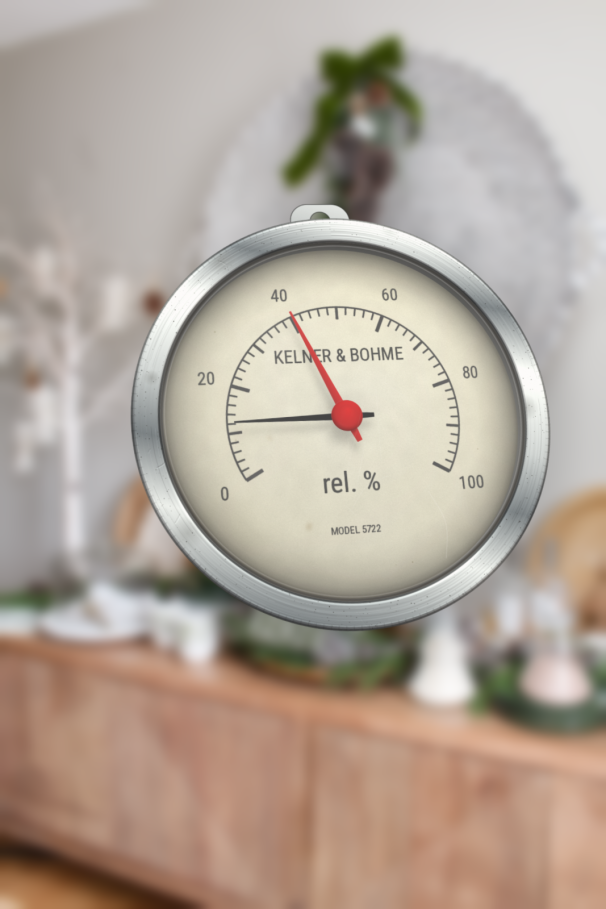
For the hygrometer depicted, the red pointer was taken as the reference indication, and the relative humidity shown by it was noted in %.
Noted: 40 %
